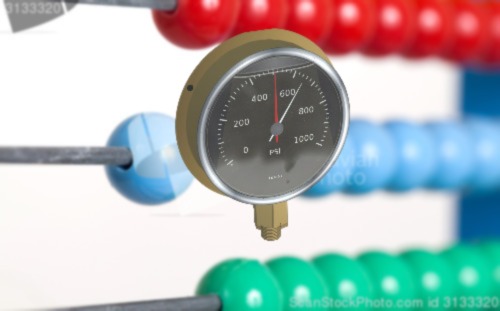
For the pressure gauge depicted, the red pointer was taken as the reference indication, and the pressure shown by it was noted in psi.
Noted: 500 psi
